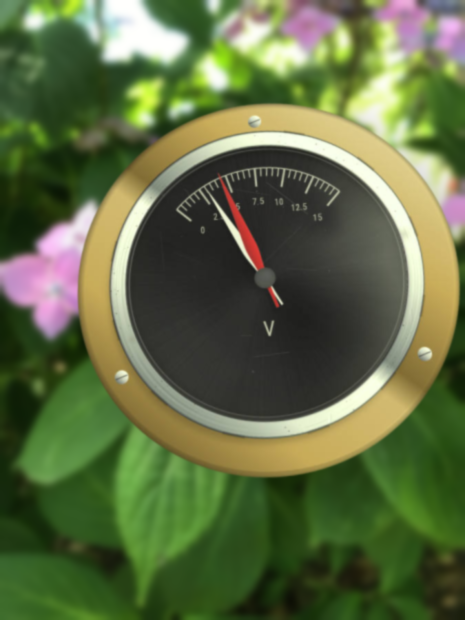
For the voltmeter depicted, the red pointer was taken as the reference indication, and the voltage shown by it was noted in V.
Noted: 4.5 V
